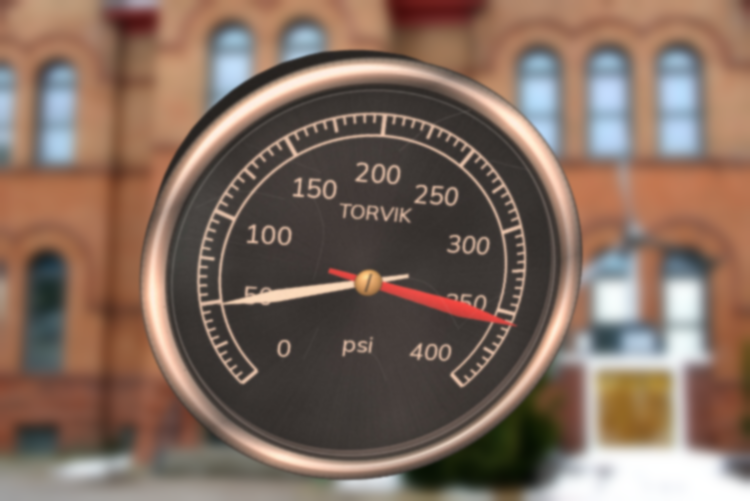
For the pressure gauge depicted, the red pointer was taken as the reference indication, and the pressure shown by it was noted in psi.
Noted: 355 psi
